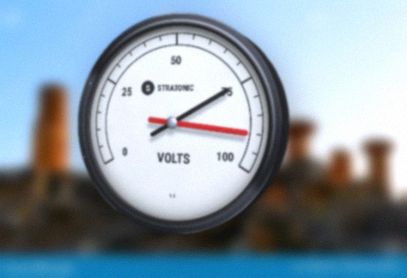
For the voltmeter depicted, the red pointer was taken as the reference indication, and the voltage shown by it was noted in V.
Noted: 90 V
